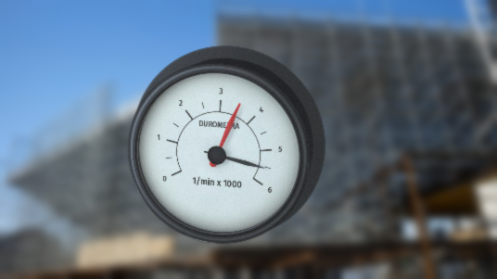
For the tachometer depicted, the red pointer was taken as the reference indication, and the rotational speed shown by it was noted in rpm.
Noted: 3500 rpm
